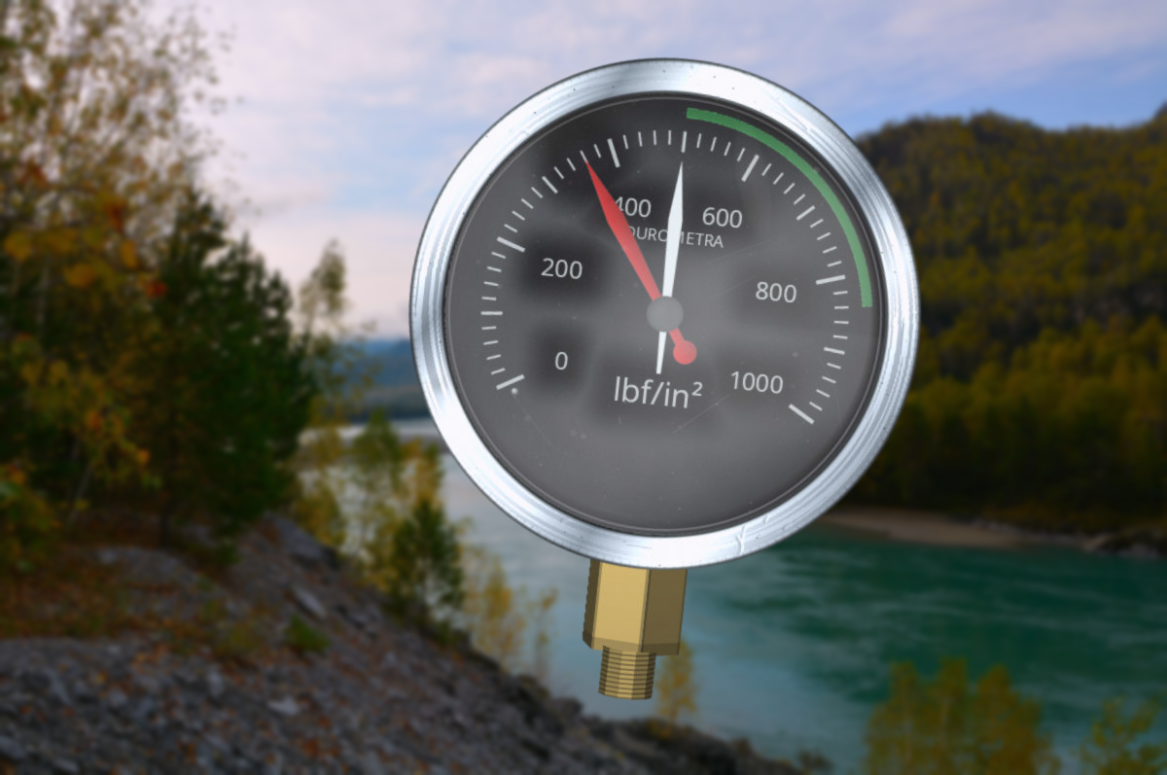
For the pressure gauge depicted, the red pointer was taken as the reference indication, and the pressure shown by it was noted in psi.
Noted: 360 psi
